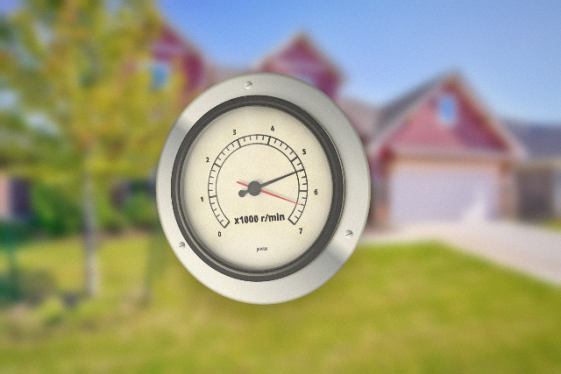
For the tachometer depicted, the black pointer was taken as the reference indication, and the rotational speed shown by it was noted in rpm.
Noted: 5400 rpm
